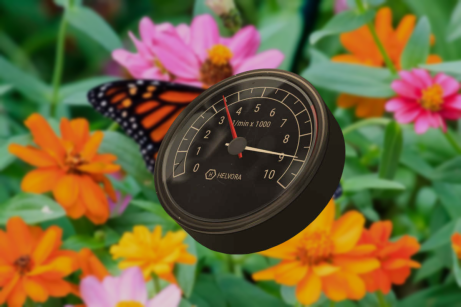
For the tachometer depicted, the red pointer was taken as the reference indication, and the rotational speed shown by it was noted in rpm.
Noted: 3500 rpm
